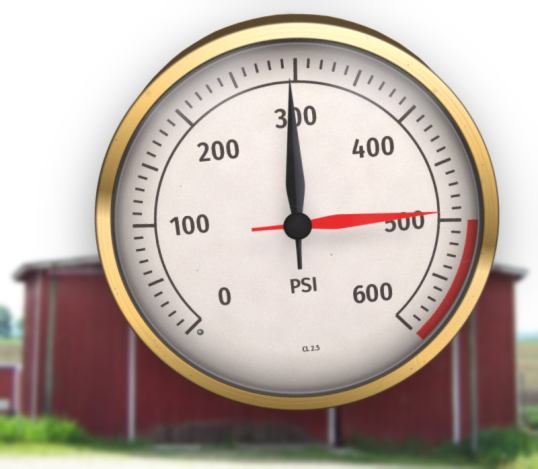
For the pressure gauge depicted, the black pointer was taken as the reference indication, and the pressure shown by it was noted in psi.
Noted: 295 psi
